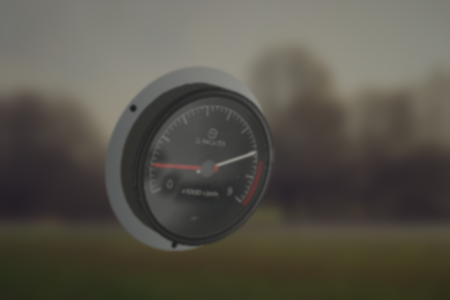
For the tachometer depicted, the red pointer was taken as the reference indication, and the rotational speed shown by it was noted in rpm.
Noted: 1000 rpm
